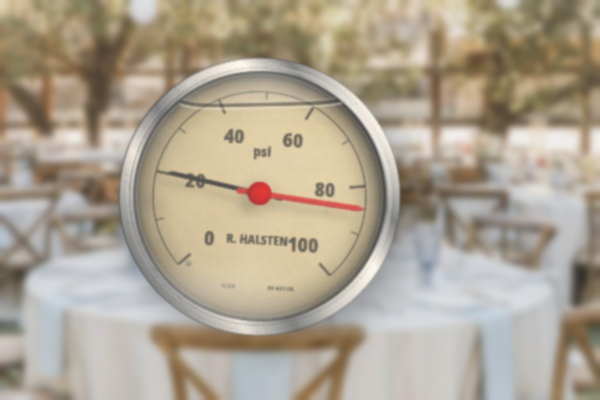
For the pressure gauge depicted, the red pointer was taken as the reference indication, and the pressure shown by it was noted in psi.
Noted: 85 psi
